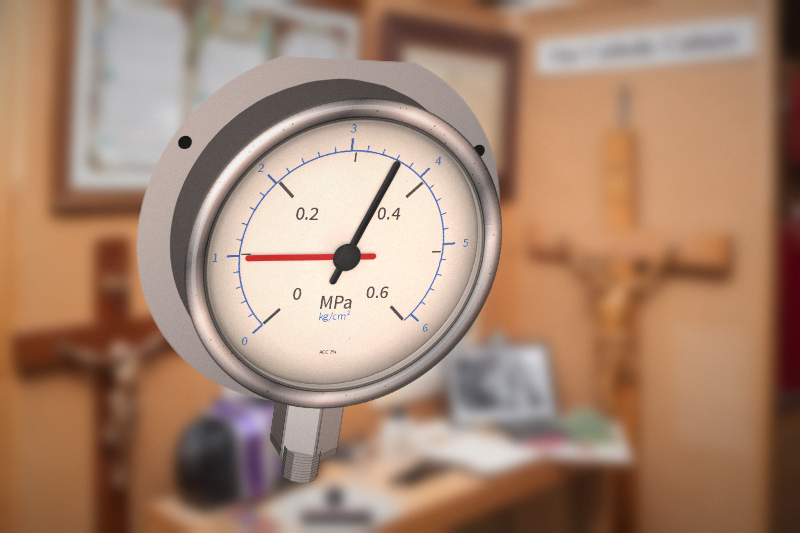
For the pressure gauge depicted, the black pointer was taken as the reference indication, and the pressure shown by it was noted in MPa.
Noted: 0.35 MPa
